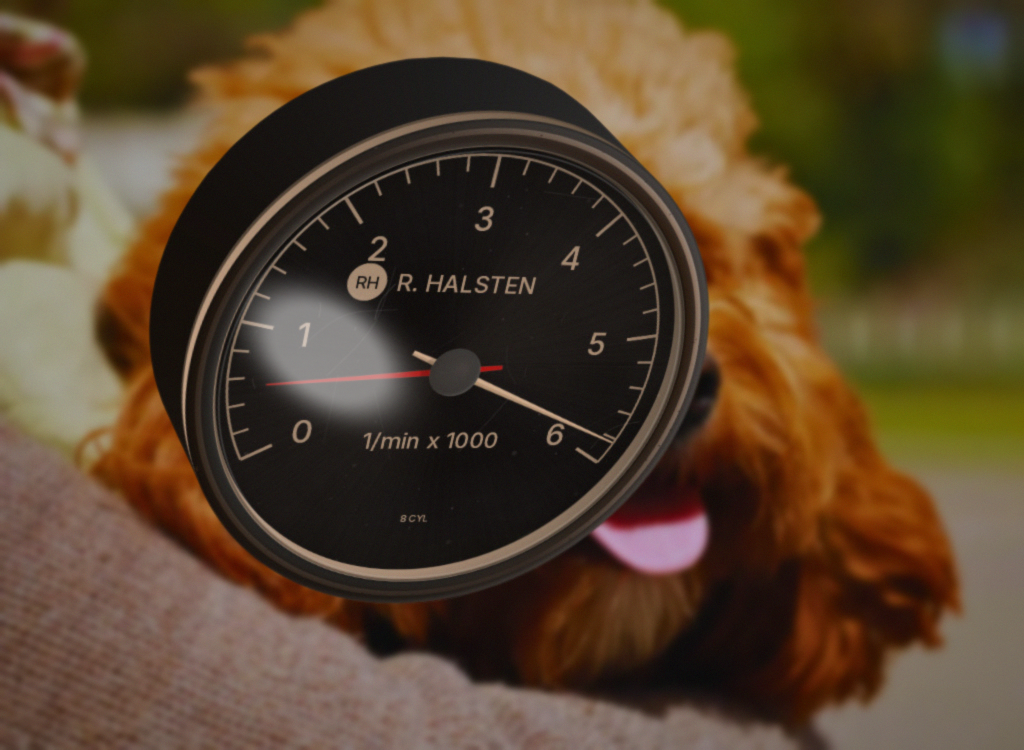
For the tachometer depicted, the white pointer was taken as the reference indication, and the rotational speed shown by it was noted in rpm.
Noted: 5800 rpm
